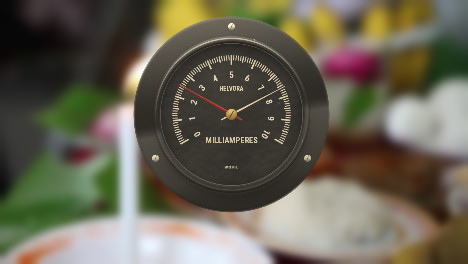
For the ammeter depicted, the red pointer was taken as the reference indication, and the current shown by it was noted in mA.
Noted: 2.5 mA
